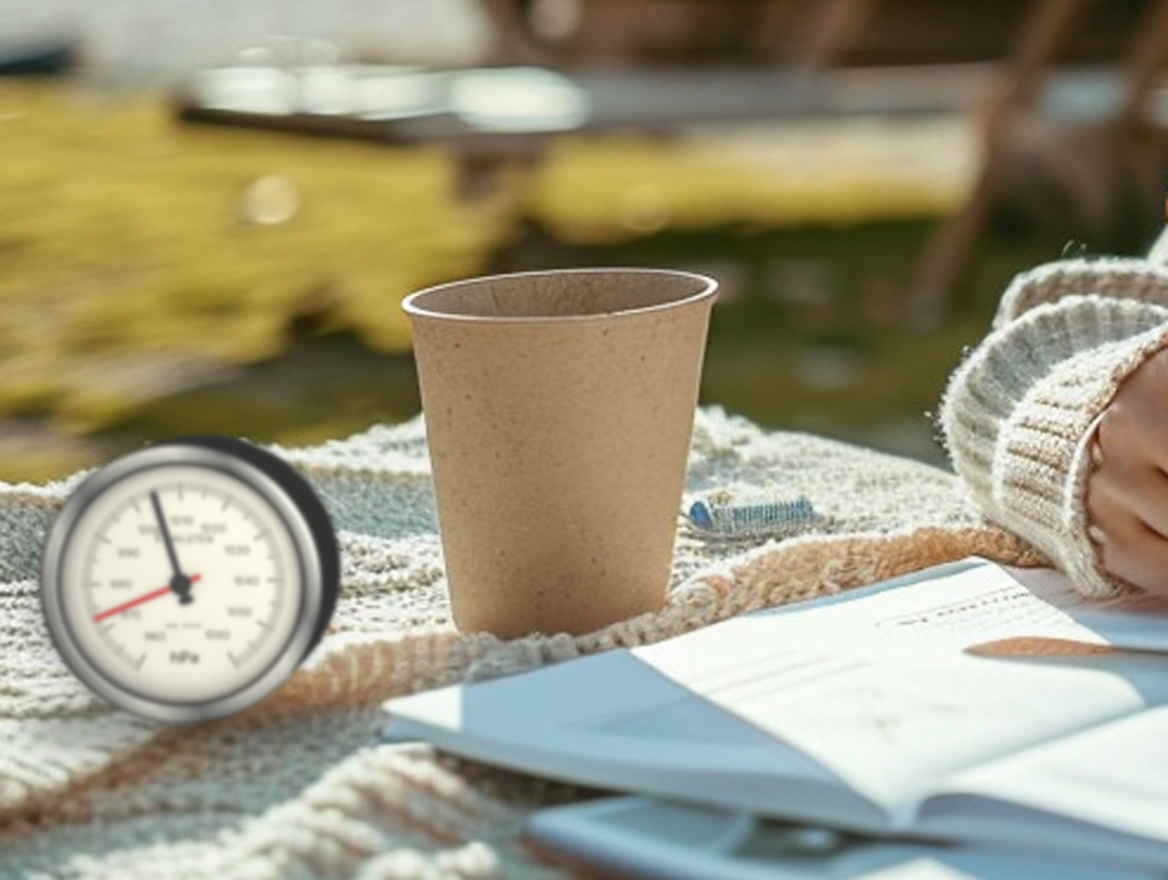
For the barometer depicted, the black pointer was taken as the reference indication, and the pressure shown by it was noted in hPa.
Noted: 1005 hPa
